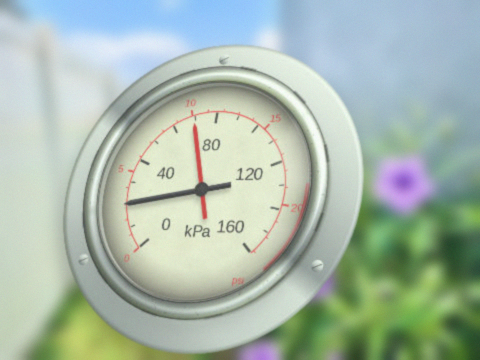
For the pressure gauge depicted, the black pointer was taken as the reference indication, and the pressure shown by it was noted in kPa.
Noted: 20 kPa
